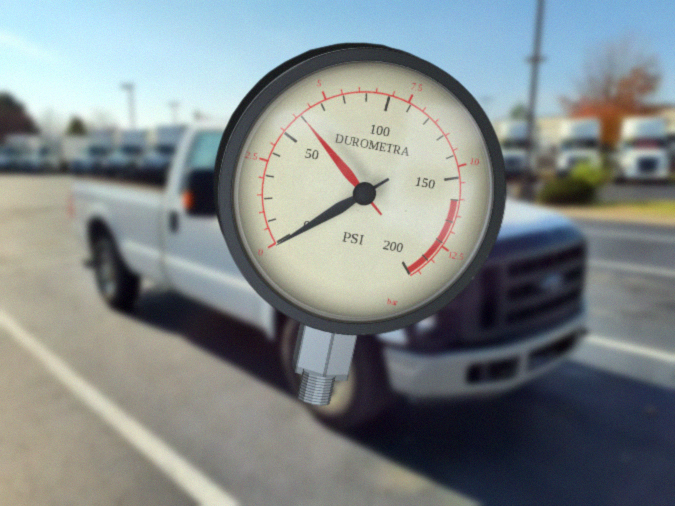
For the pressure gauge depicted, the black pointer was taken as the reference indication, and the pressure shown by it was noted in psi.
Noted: 0 psi
